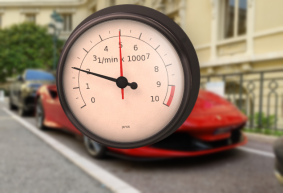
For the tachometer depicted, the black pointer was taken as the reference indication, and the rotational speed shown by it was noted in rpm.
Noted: 2000 rpm
